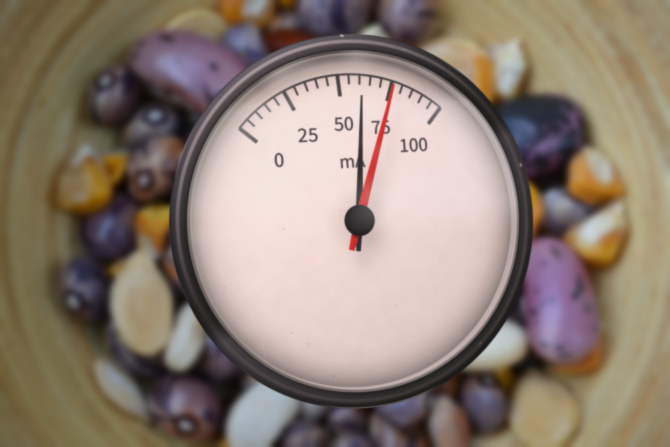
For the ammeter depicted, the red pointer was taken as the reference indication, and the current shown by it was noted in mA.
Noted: 75 mA
